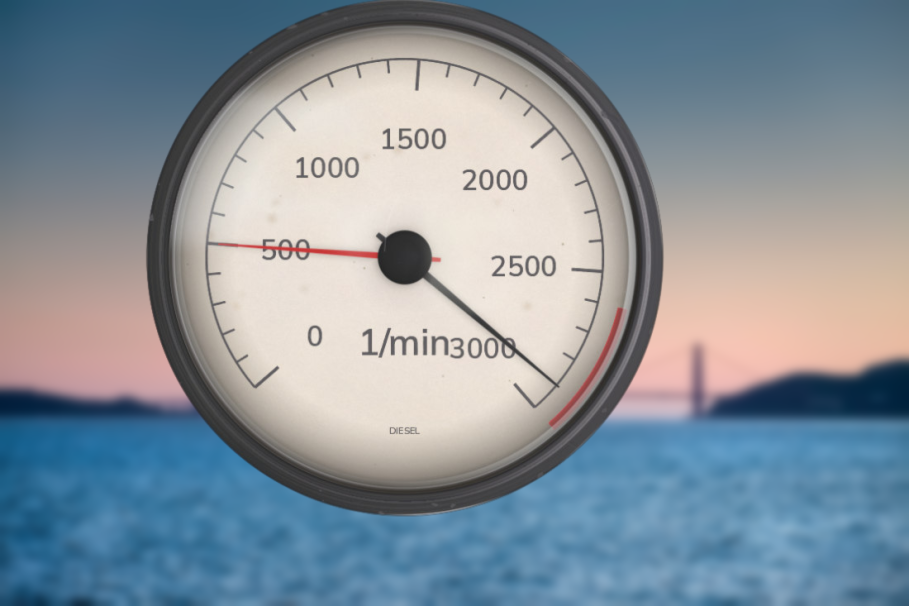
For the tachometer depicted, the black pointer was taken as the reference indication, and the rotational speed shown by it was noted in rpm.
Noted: 2900 rpm
